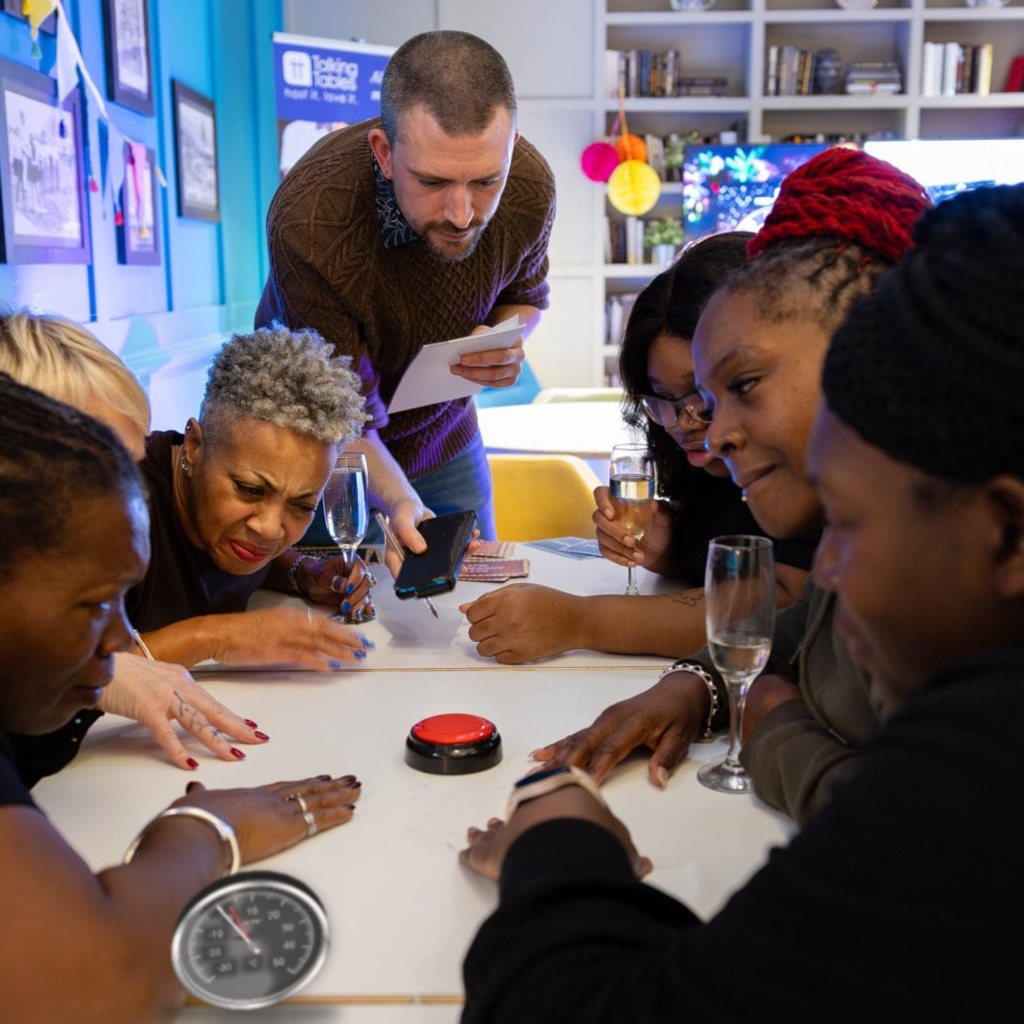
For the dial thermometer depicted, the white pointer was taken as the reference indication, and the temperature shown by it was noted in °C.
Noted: 0 °C
